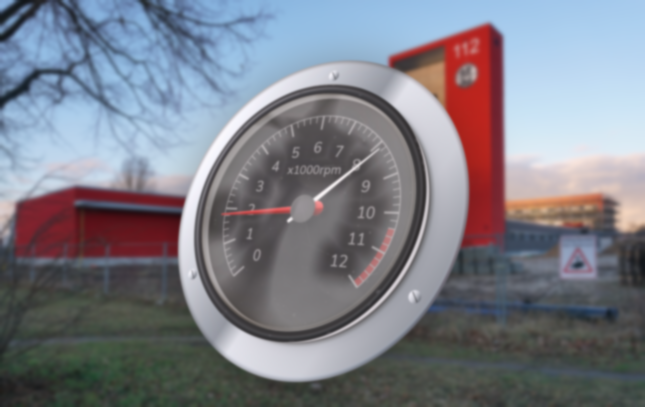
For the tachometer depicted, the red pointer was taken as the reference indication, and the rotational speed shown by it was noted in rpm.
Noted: 1800 rpm
